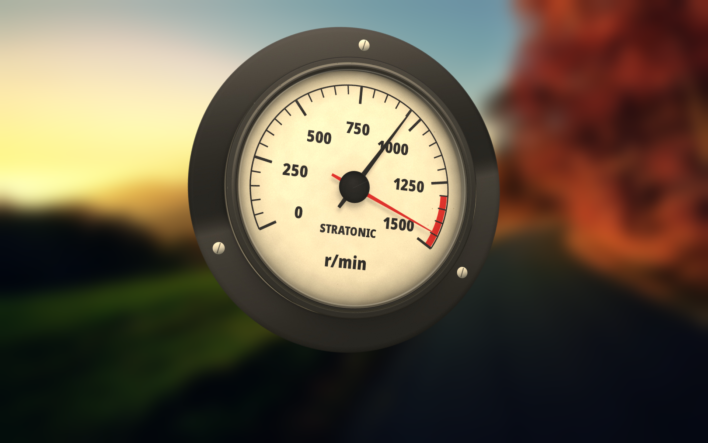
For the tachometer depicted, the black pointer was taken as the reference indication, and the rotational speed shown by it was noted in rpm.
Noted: 950 rpm
